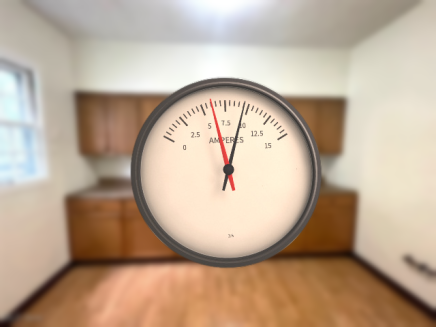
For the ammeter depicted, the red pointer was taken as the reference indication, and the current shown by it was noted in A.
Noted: 6 A
